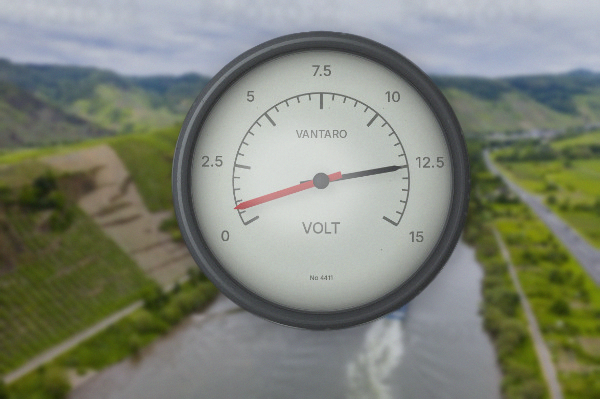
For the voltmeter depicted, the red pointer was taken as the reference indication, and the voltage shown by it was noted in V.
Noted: 0.75 V
